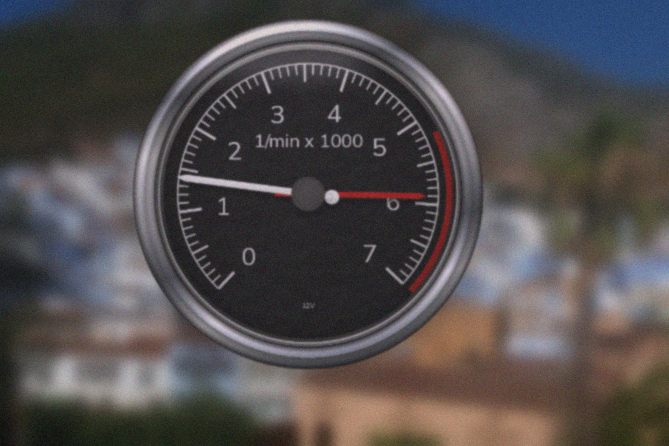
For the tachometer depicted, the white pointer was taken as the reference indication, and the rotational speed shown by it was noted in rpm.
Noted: 1400 rpm
